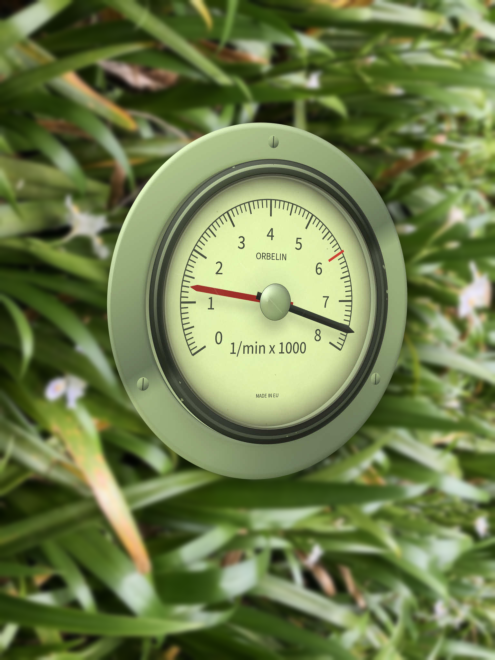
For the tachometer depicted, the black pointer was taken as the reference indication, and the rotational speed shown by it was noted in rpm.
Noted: 7600 rpm
